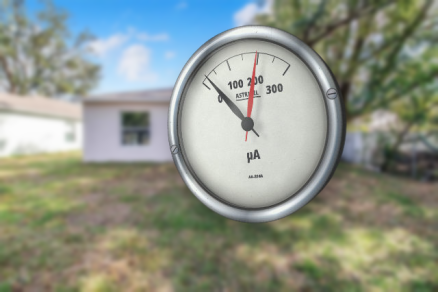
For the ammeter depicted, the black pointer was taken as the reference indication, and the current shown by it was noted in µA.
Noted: 25 µA
